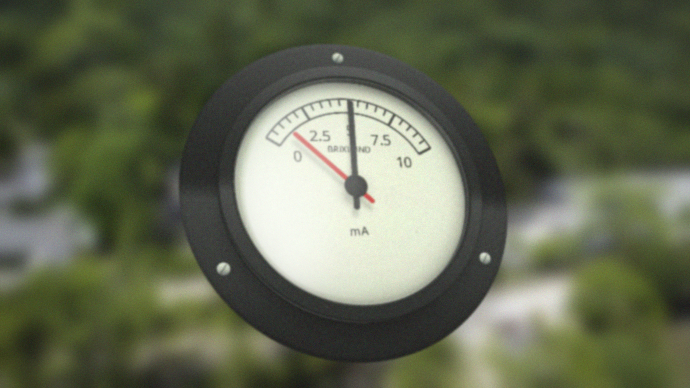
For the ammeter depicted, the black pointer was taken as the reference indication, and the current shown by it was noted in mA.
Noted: 5 mA
